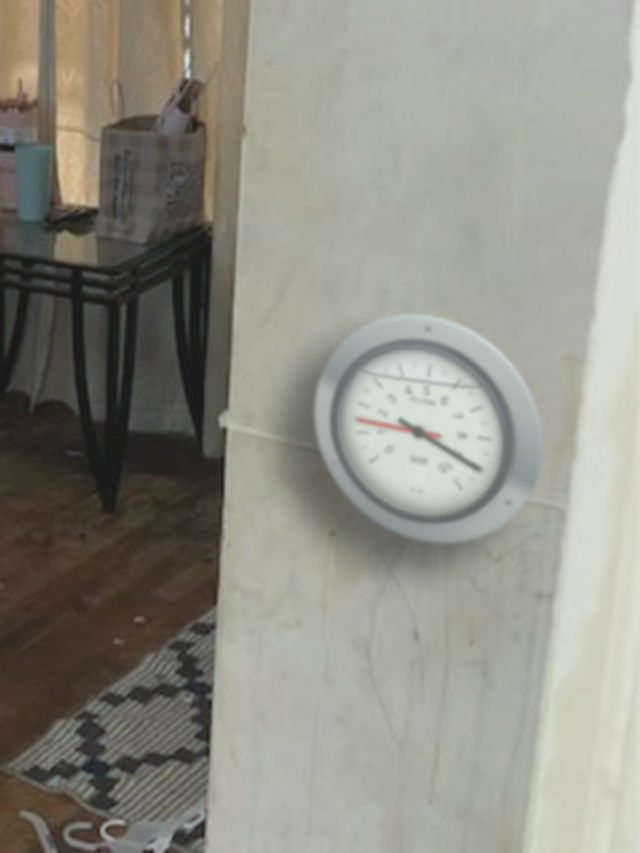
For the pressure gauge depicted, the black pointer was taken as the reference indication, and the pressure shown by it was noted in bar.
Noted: 9 bar
